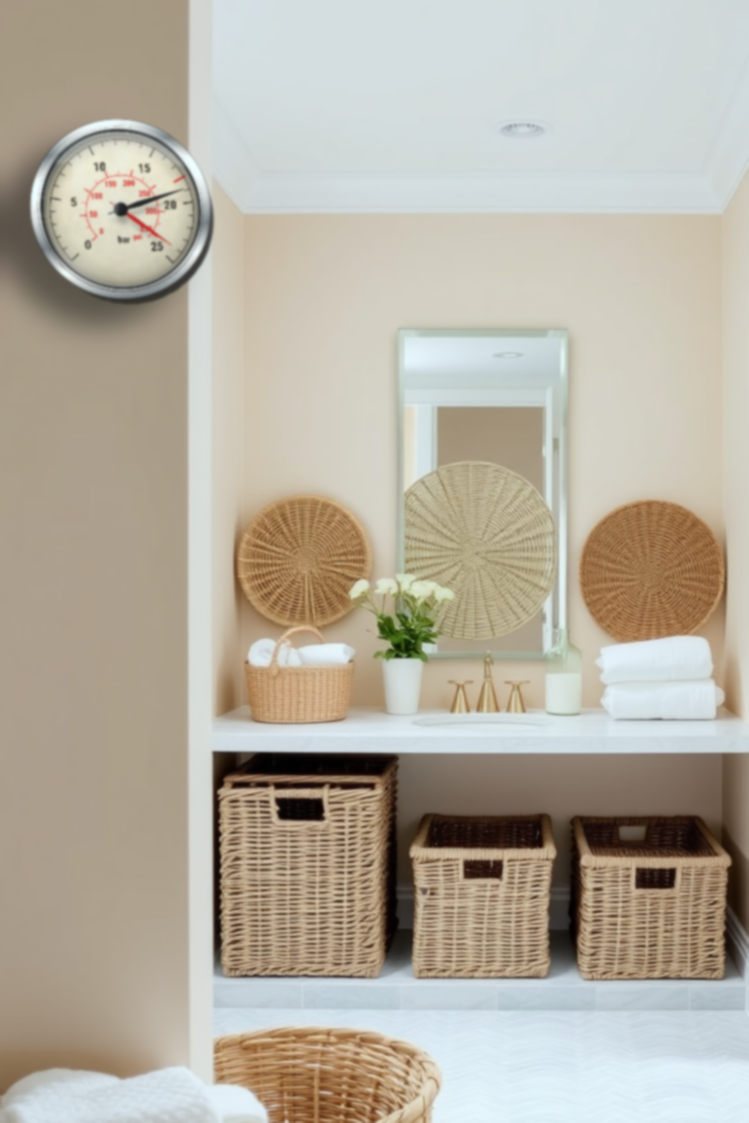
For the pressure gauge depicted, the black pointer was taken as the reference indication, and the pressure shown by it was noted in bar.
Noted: 19 bar
